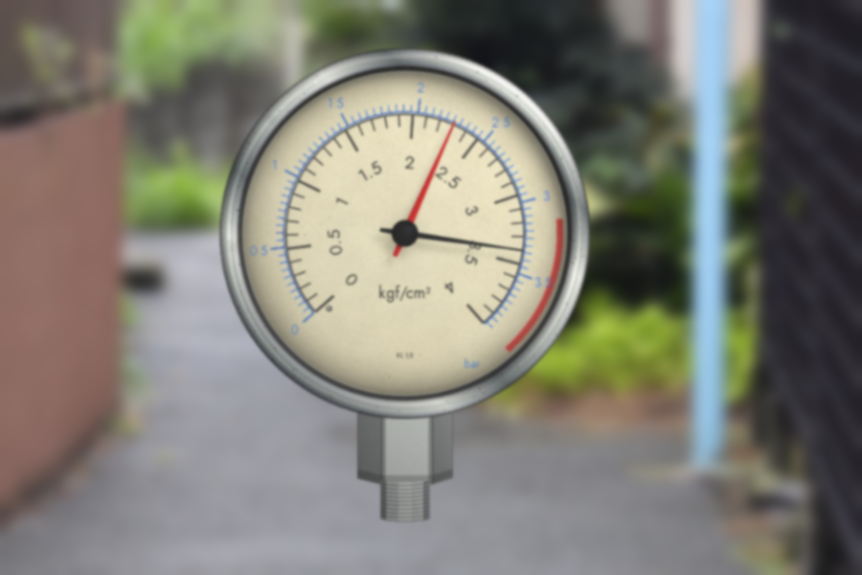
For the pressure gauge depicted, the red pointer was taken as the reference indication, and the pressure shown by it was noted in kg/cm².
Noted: 2.3 kg/cm²
